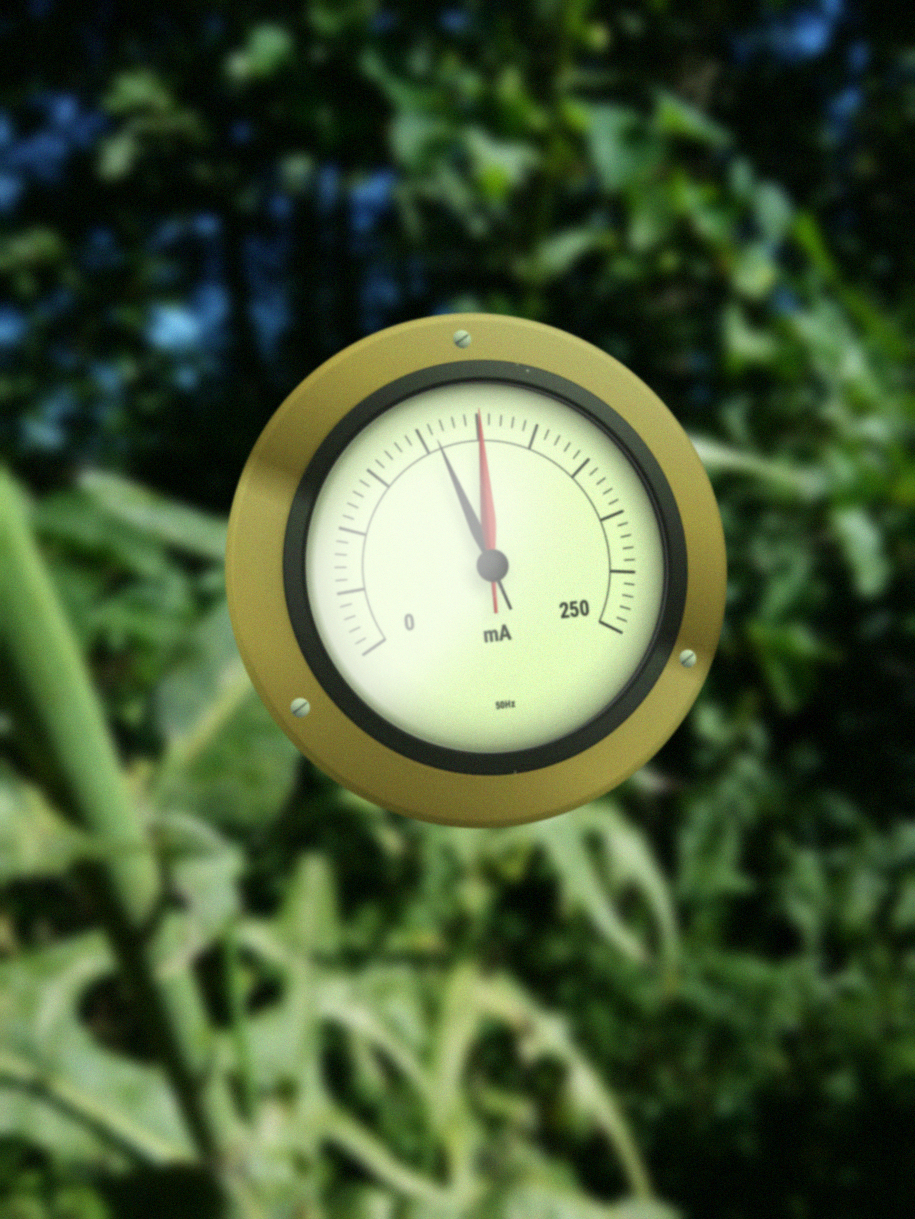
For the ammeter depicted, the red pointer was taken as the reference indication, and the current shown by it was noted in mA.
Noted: 125 mA
